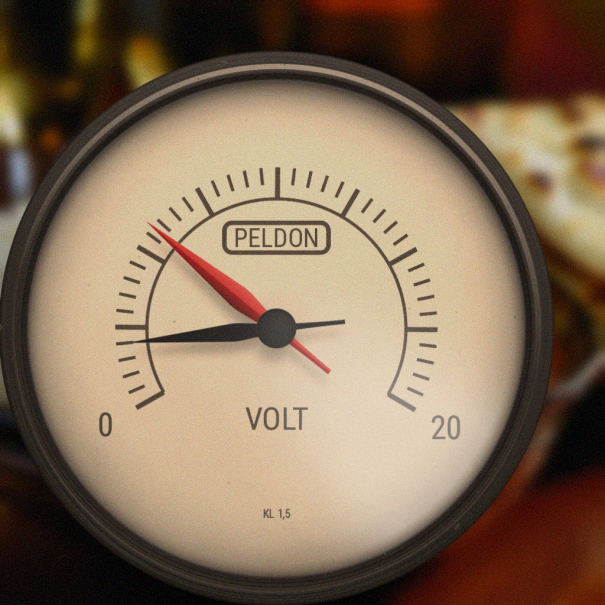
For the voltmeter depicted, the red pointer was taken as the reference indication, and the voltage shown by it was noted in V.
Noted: 5.75 V
